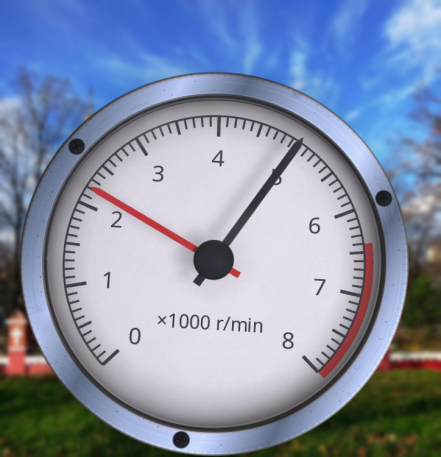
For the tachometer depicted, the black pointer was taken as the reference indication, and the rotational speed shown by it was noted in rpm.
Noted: 5000 rpm
